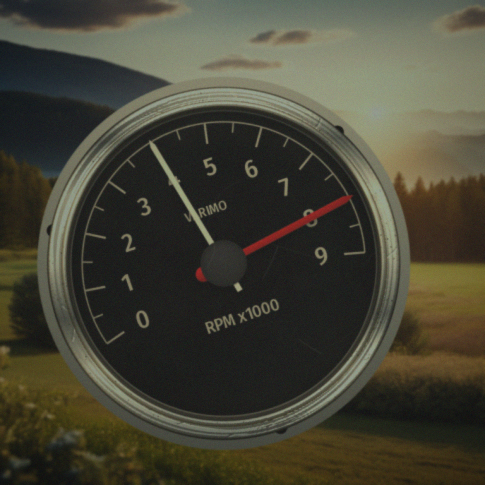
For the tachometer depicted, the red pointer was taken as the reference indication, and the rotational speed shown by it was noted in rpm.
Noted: 8000 rpm
